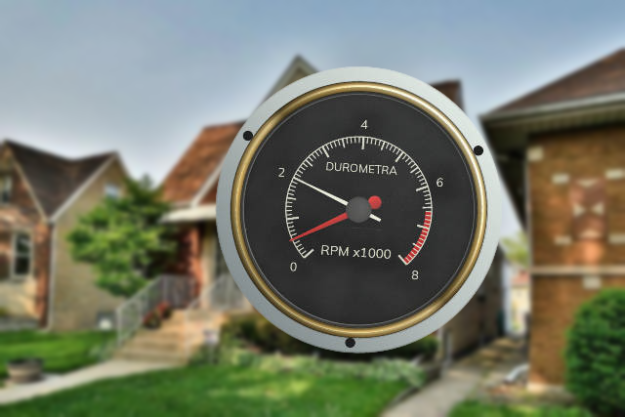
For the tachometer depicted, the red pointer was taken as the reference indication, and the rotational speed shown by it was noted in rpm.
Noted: 500 rpm
